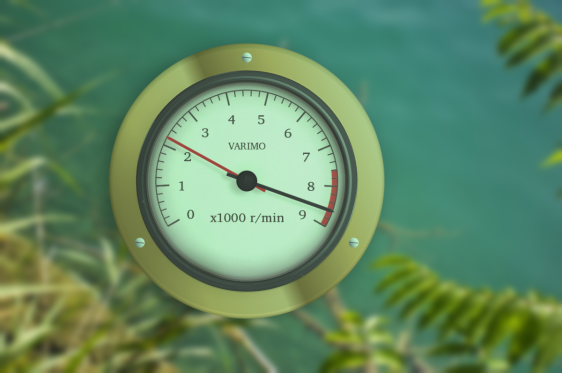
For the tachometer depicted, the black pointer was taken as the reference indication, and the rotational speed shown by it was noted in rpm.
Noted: 8600 rpm
